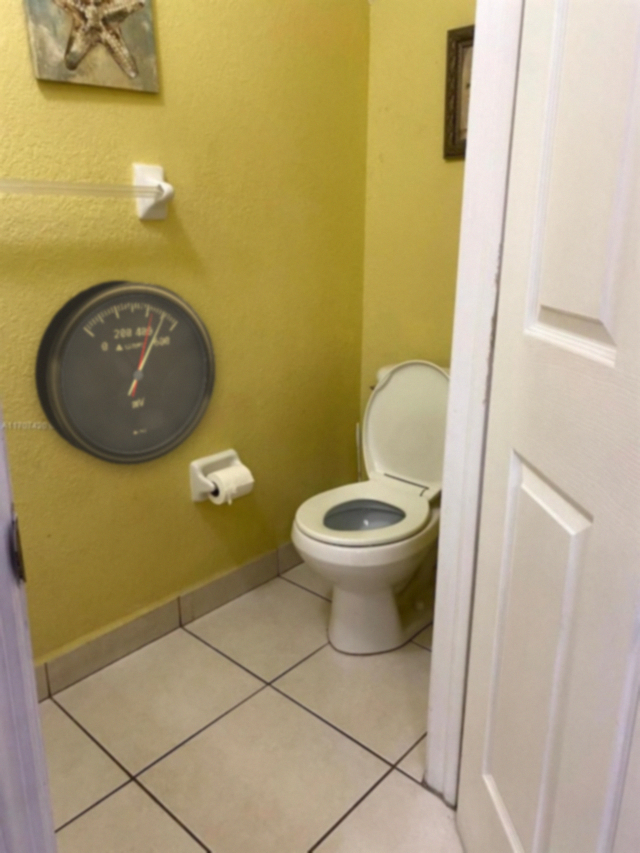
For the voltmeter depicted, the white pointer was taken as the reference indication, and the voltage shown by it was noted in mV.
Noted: 500 mV
